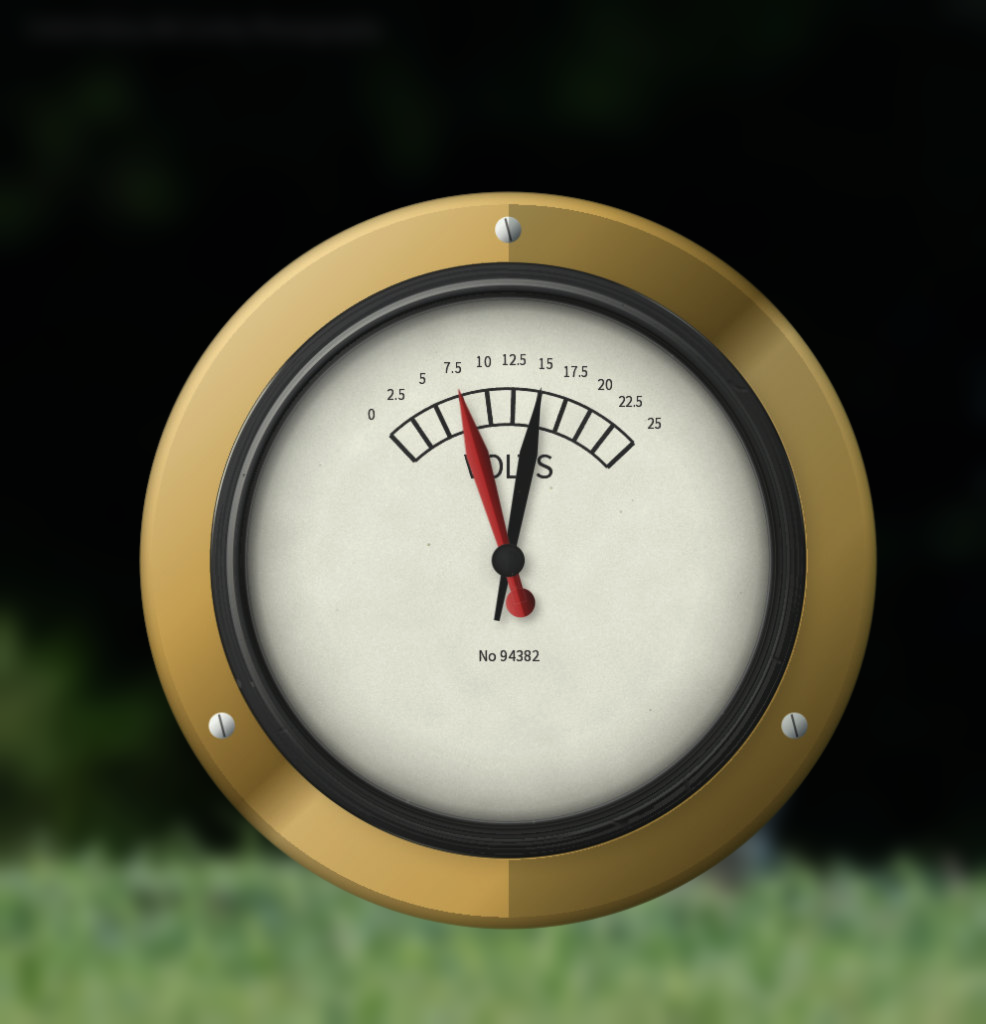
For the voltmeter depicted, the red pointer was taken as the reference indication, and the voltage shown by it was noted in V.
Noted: 7.5 V
